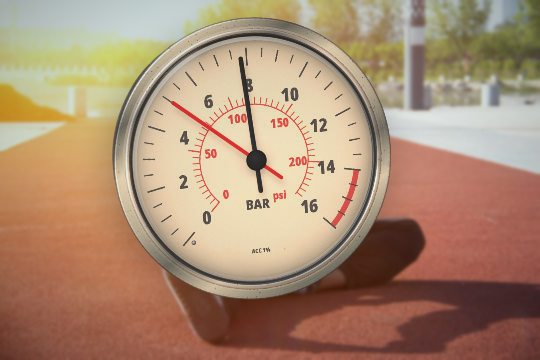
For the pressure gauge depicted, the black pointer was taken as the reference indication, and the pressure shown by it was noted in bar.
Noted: 7.75 bar
